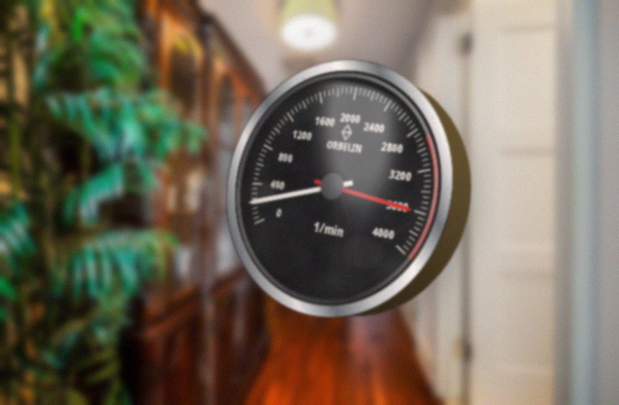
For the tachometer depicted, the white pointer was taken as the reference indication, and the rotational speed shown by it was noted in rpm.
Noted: 200 rpm
